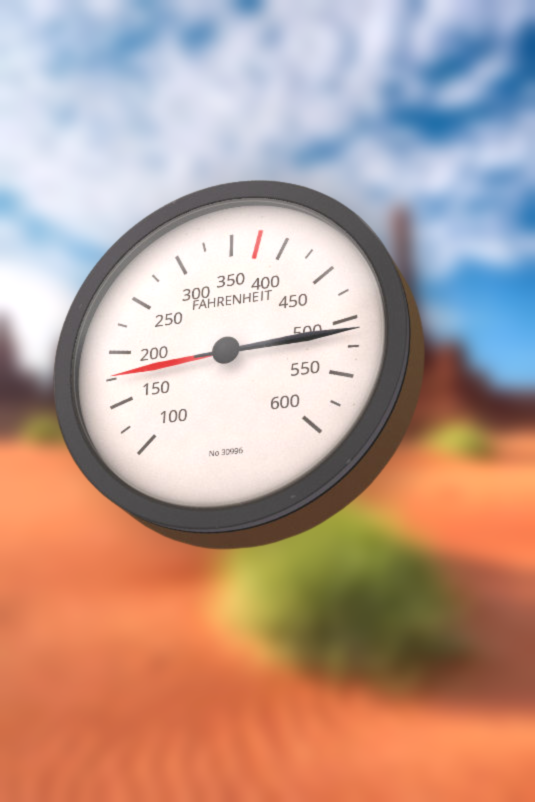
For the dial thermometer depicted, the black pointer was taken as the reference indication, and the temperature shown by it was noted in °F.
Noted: 512.5 °F
